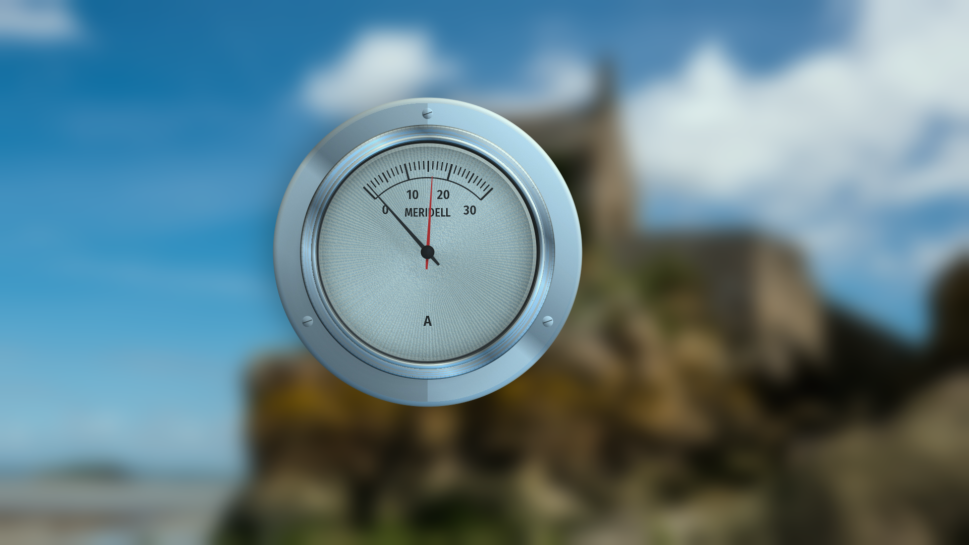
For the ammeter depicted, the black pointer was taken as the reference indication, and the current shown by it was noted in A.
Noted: 1 A
